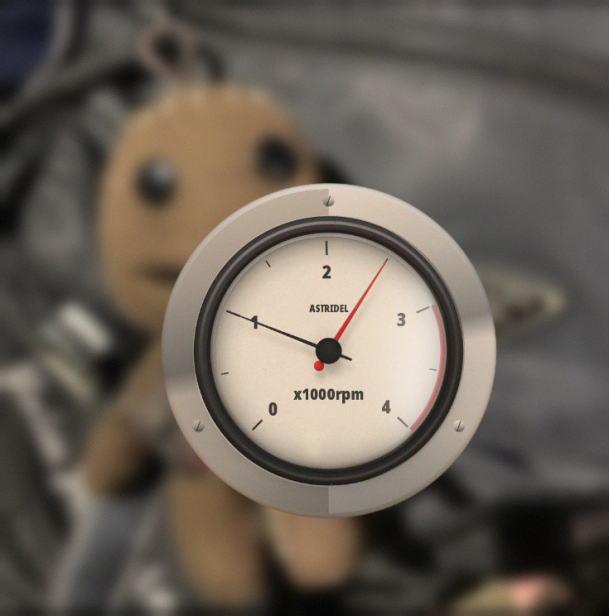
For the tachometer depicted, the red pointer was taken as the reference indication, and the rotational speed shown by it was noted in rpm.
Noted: 2500 rpm
